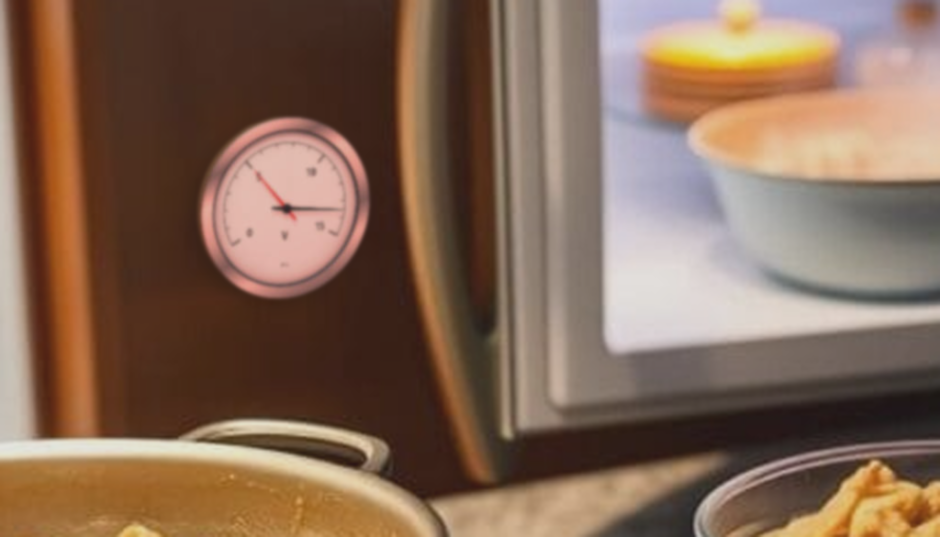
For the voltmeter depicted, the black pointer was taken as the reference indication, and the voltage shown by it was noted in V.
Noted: 13.5 V
